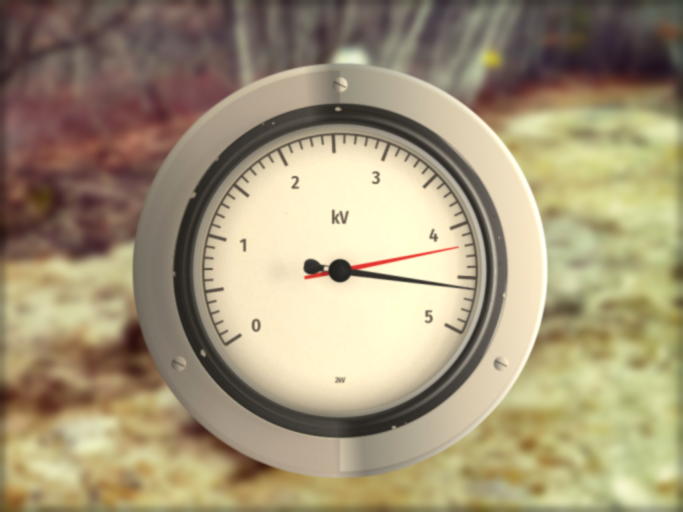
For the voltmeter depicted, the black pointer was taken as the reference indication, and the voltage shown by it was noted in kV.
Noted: 4.6 kV
